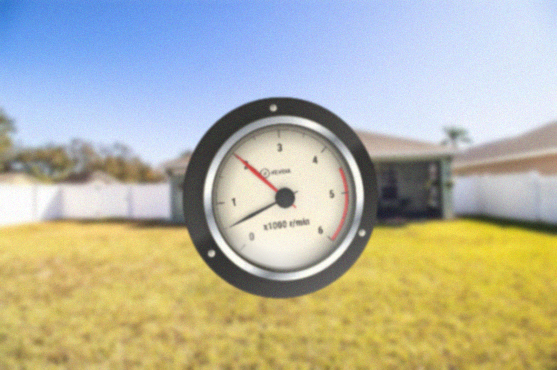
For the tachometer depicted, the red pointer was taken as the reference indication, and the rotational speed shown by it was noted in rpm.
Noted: 2000 rpm
